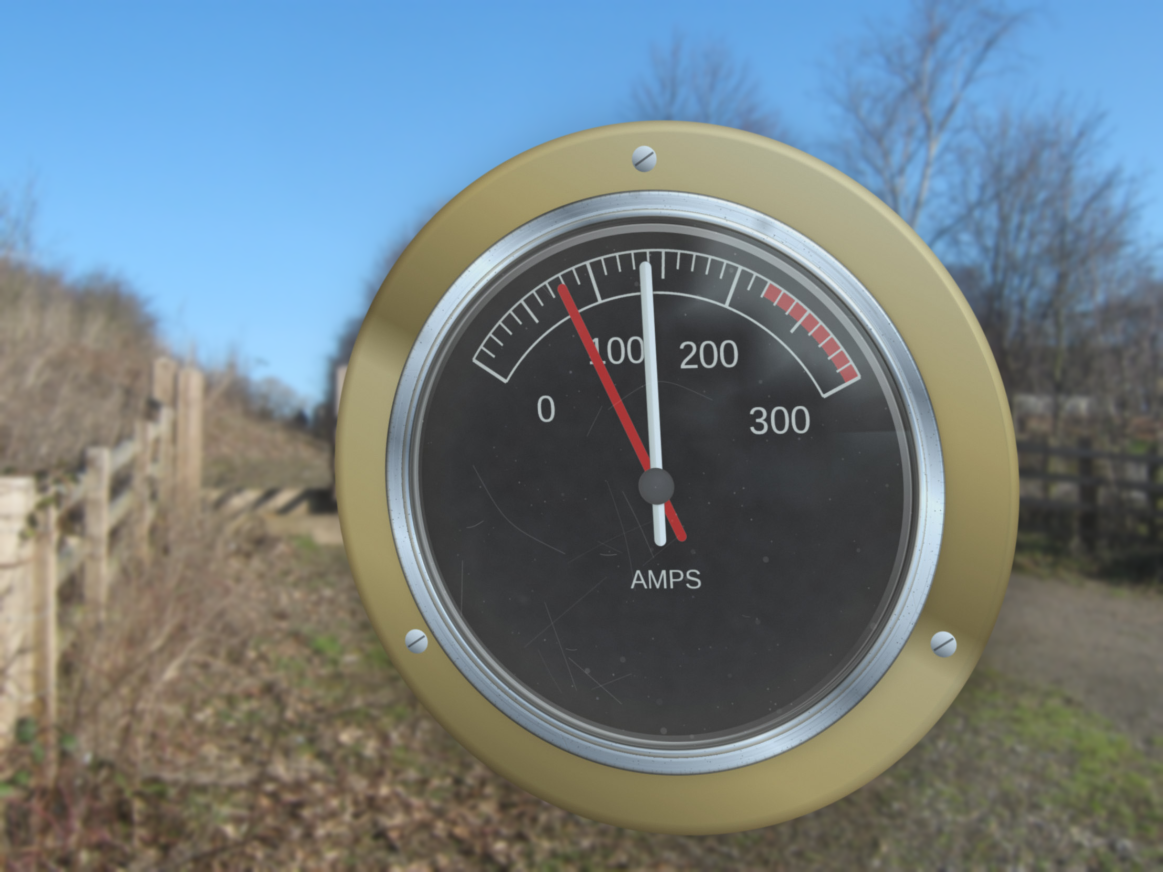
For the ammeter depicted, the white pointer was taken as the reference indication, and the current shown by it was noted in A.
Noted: 140 A
